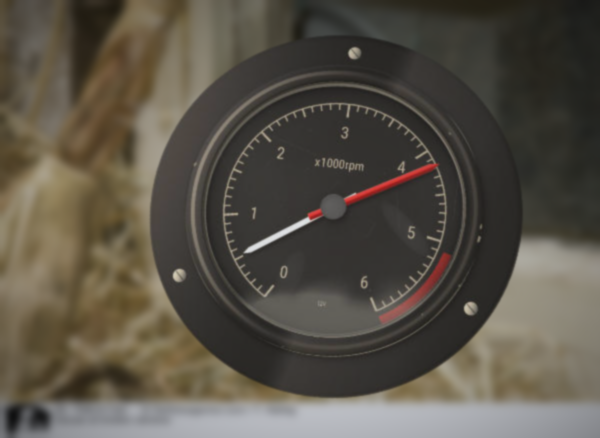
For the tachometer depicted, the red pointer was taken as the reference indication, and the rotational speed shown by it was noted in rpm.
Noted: 4200 rpm
